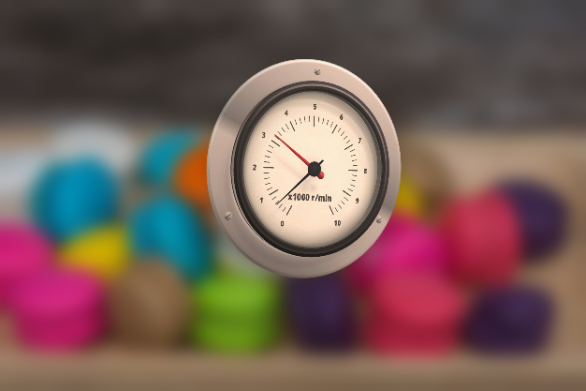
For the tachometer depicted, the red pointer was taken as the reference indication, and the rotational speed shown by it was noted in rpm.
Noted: 3200 rpm
